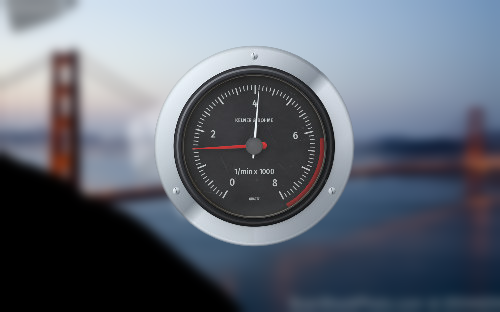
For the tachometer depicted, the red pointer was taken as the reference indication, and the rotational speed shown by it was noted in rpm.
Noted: 1500 rpm
